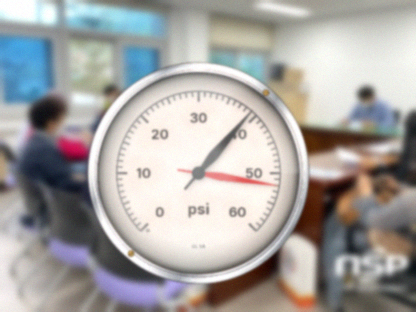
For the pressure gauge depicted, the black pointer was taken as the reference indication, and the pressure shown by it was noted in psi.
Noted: 39 psi
